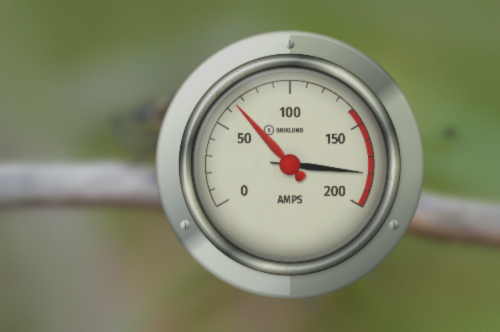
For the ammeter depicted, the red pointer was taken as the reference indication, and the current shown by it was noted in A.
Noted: 65 A
